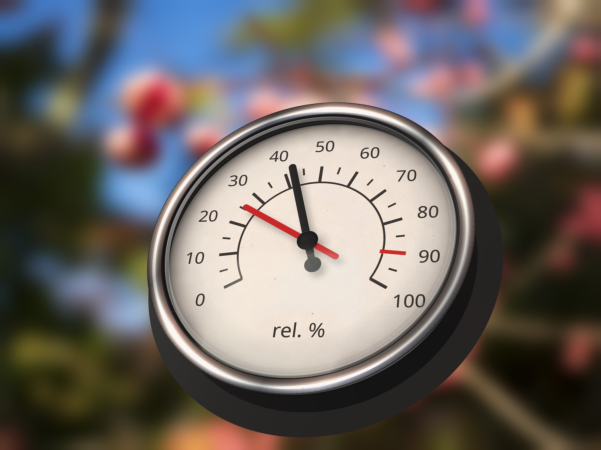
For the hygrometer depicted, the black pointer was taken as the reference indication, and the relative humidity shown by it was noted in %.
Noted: 42.5 %
